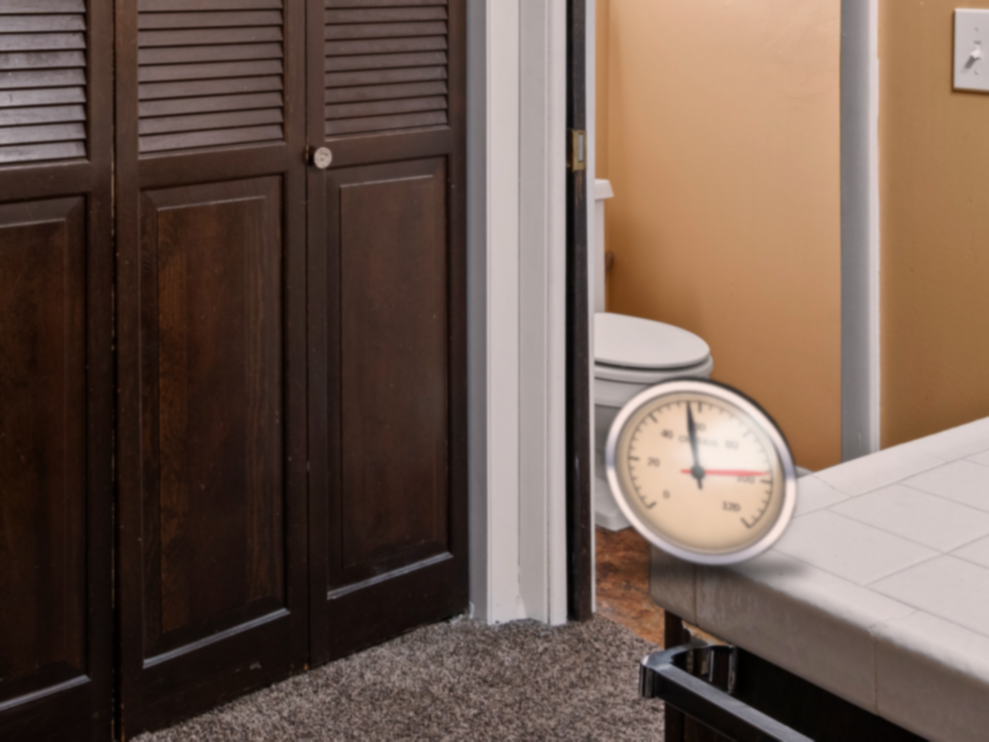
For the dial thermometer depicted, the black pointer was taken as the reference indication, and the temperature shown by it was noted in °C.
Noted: 56 °C
